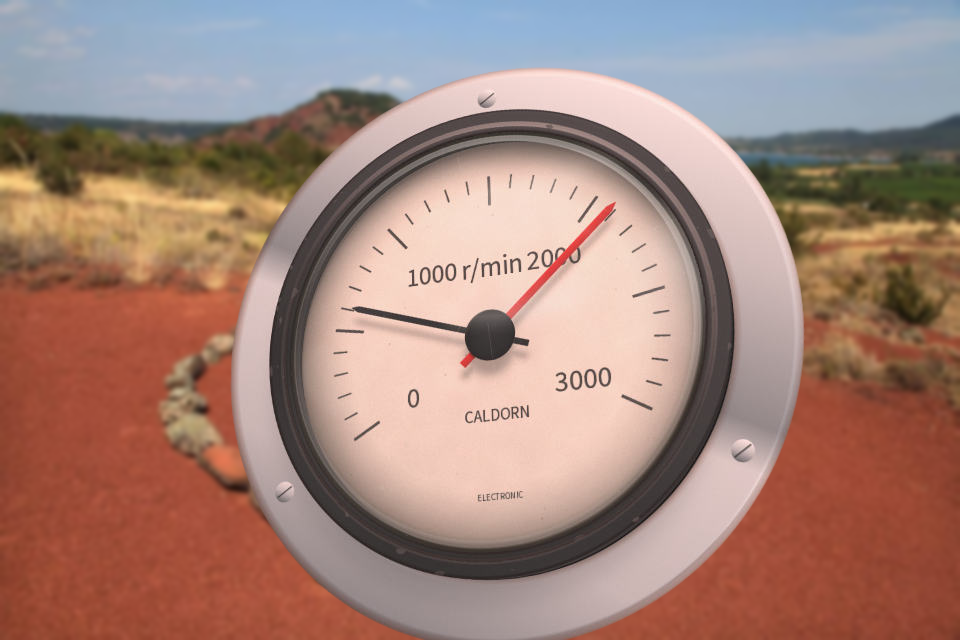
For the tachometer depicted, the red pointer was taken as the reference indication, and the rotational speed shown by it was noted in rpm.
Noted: 2100 rpm
